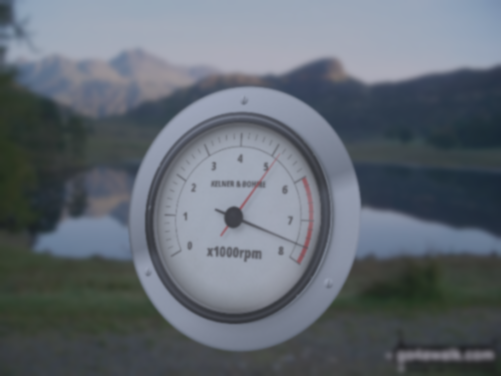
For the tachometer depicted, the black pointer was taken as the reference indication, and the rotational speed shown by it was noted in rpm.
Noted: 7600 rpm
